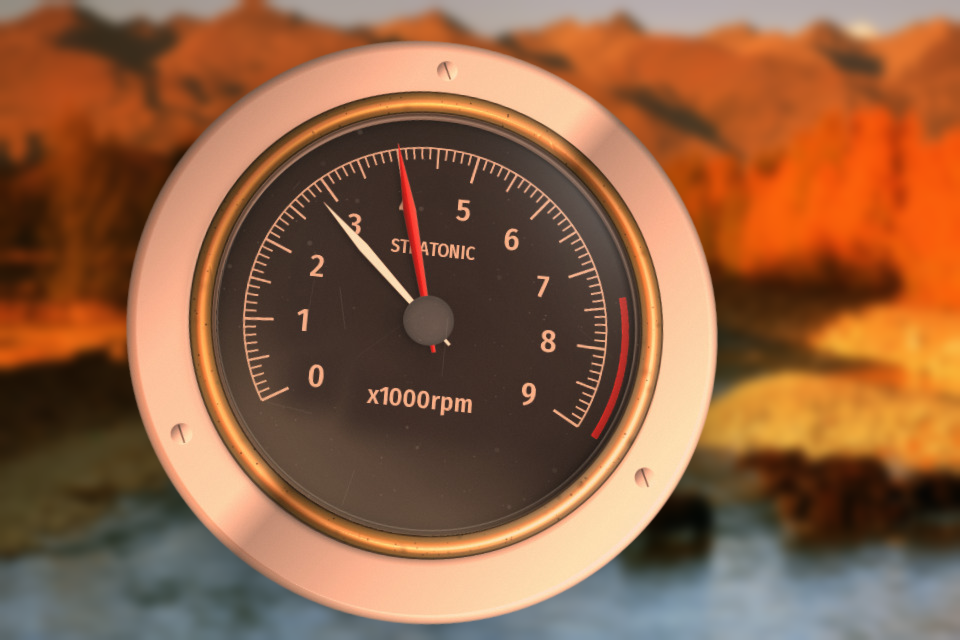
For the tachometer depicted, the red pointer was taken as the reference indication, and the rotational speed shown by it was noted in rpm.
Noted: 4000 rpm
